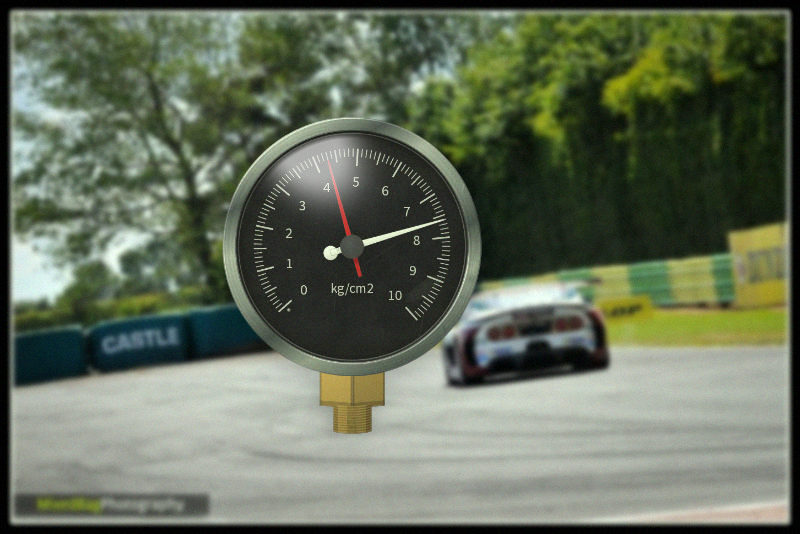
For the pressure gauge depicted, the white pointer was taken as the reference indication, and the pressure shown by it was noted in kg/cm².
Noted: 7.6 kg/cm²
